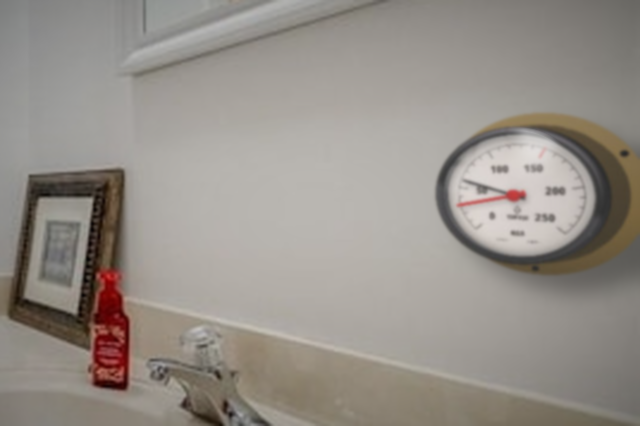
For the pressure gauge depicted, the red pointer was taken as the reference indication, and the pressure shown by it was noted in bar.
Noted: 30 bar
